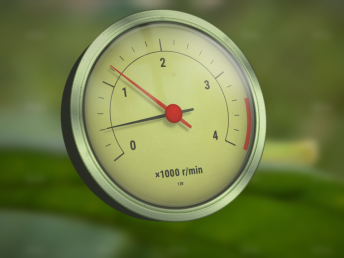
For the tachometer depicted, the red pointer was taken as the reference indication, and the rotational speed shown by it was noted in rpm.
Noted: 1200 rpm
